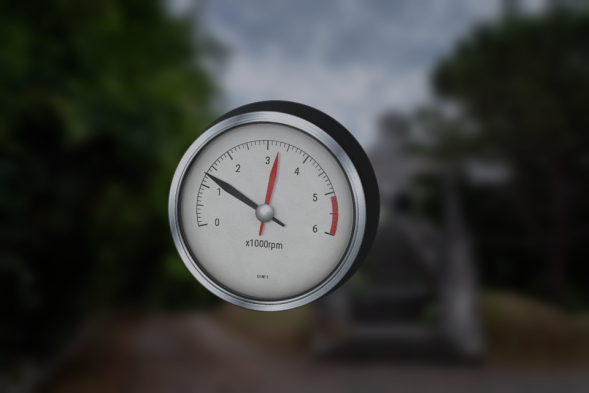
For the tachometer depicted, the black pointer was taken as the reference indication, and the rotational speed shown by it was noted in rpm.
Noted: 1300 rpm
